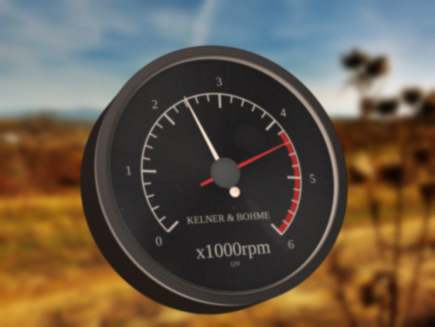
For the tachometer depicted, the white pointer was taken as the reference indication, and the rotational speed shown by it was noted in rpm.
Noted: 2400 rpm
